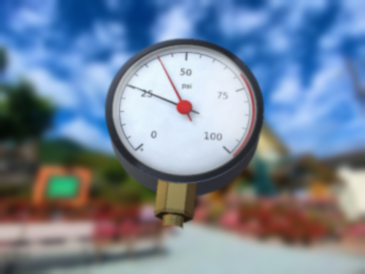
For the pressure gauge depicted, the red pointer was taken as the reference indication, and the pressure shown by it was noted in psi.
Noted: 40 psi
